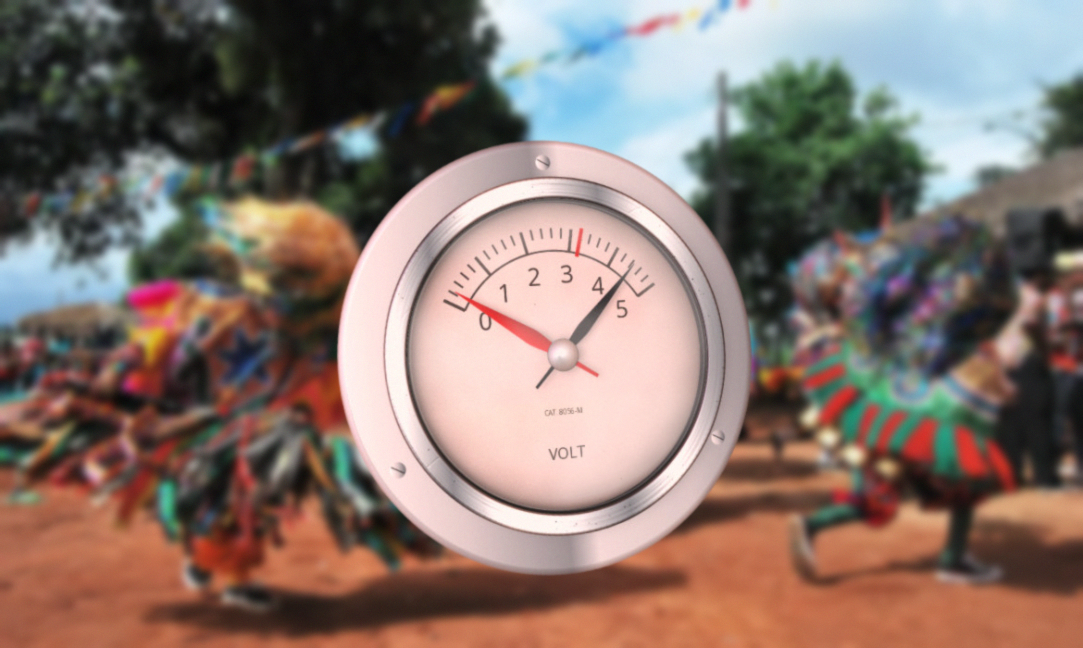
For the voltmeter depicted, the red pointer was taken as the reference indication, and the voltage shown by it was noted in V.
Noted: 0.2 V
